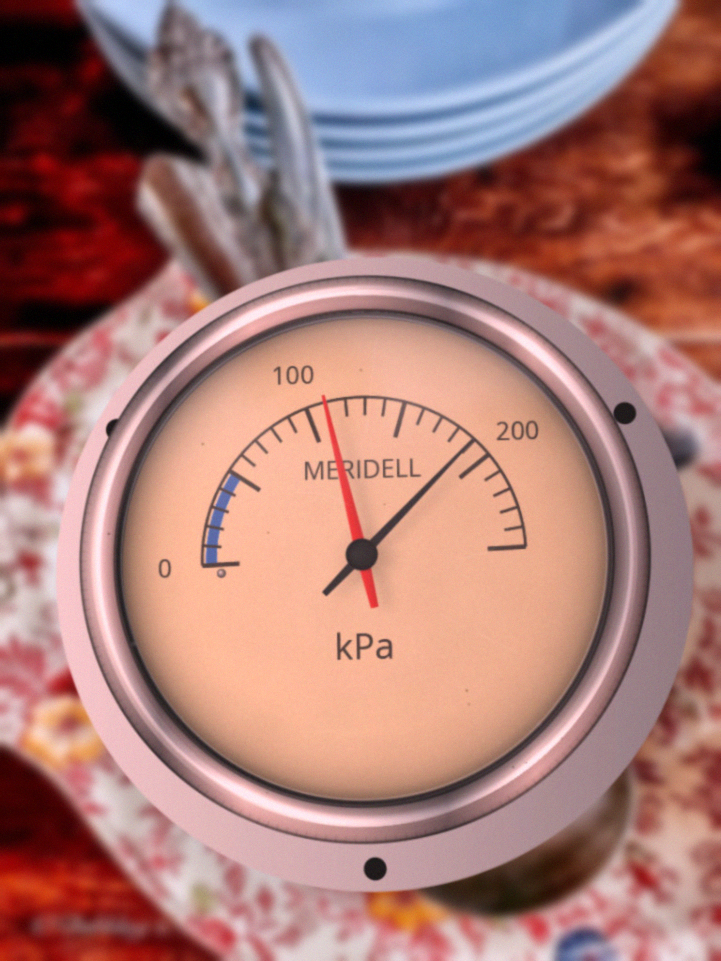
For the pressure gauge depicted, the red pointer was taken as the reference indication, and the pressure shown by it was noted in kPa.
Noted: 110 kPa
